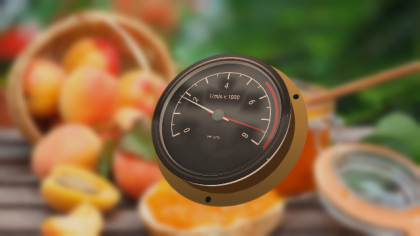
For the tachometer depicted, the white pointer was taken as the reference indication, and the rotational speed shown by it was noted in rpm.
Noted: 1750 rpm
